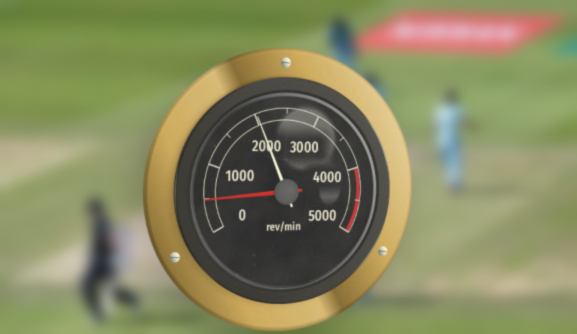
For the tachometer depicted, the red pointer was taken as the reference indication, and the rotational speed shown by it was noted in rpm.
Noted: 500 rpm
